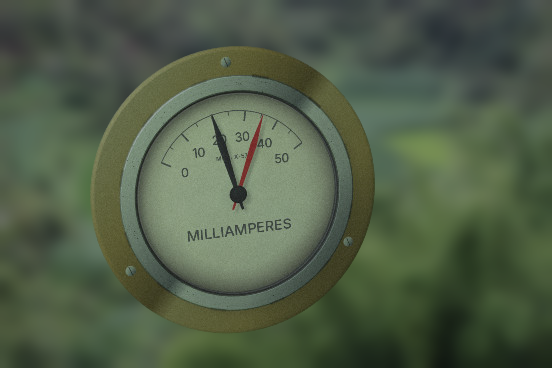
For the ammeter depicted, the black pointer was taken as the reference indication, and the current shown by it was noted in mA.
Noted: 20 mA
